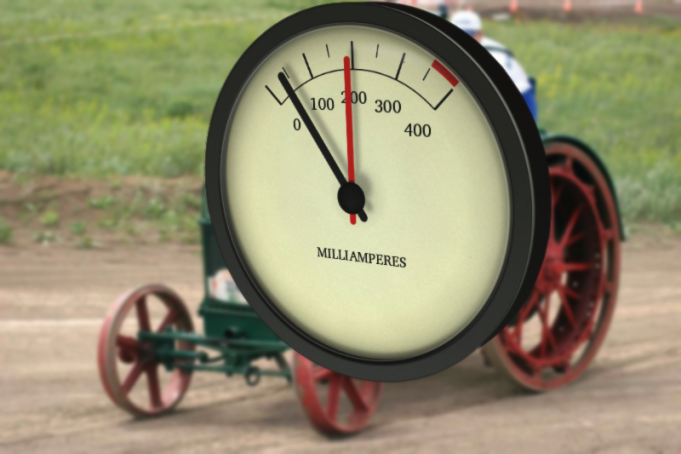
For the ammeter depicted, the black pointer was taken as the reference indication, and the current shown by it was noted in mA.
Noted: 50 mA
